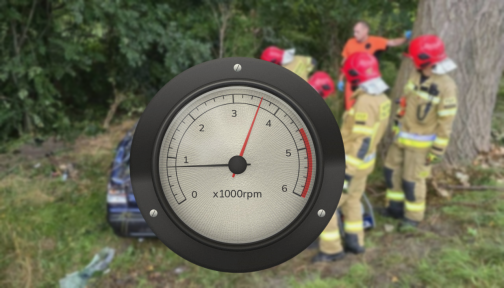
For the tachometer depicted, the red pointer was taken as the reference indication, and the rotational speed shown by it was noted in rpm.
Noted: 3600 rpm
